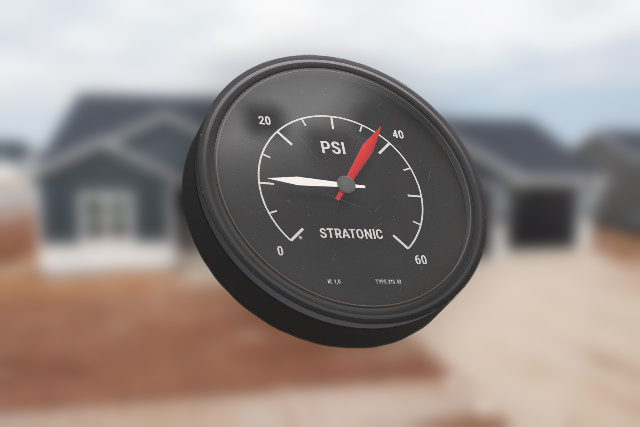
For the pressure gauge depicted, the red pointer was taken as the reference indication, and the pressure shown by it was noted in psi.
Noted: 37.5 psi
